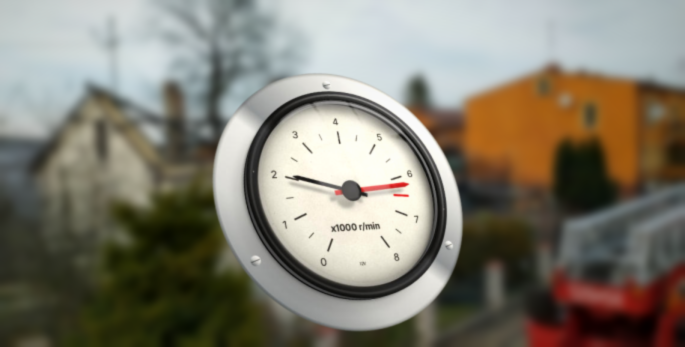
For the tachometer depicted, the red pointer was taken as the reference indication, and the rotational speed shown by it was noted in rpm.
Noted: 6250 rpm
